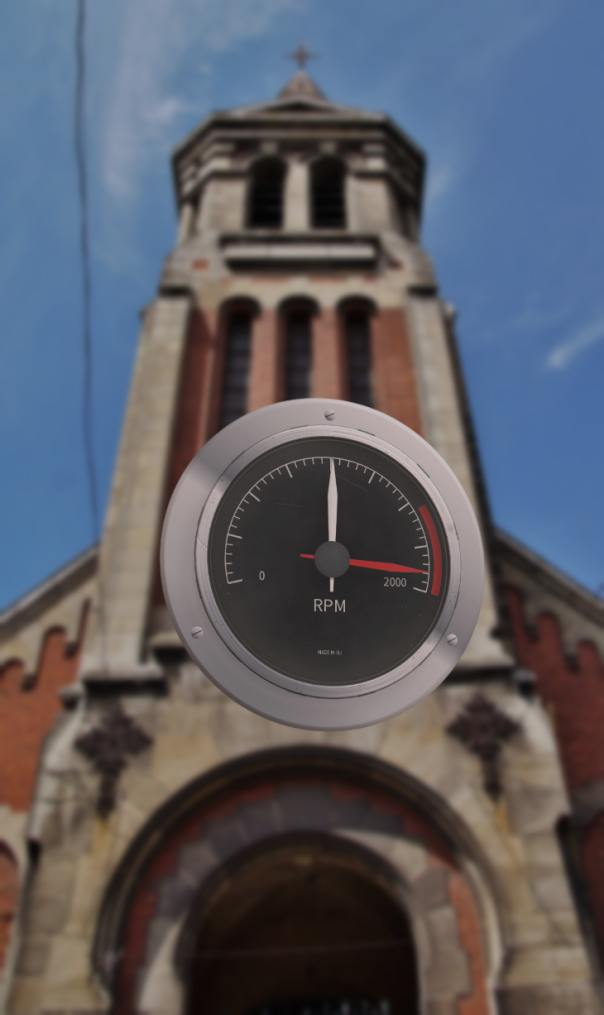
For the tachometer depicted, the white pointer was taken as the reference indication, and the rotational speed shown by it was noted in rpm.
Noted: 1000 rpm
